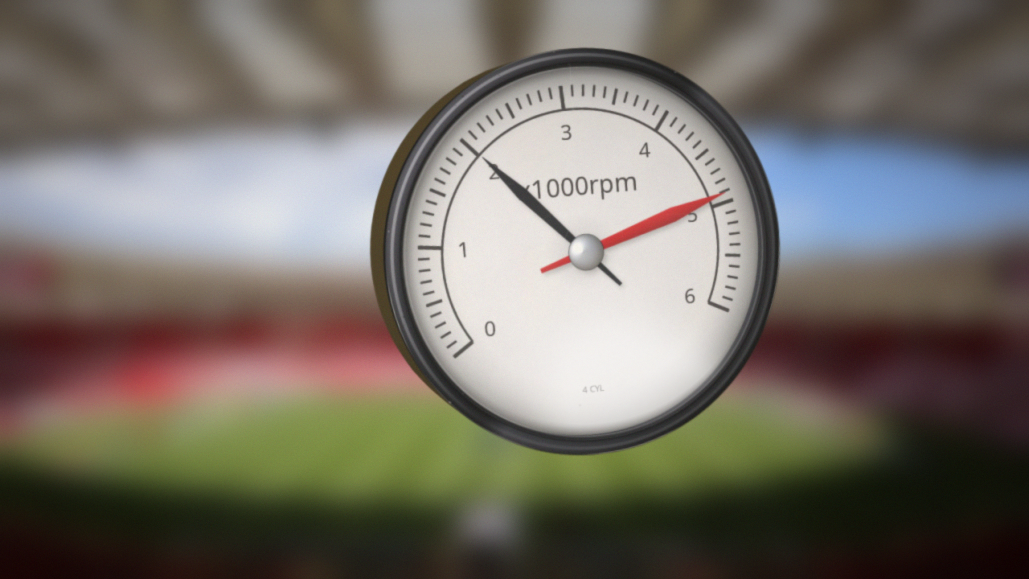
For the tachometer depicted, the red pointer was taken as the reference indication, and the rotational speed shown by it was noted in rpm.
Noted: 4900 rpm
